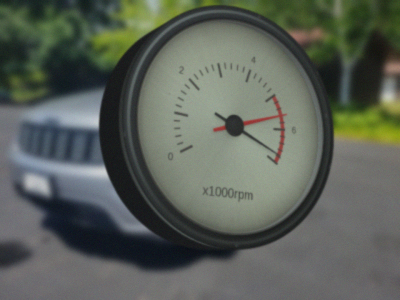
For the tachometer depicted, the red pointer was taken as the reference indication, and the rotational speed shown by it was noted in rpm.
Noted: 5600 rpm
